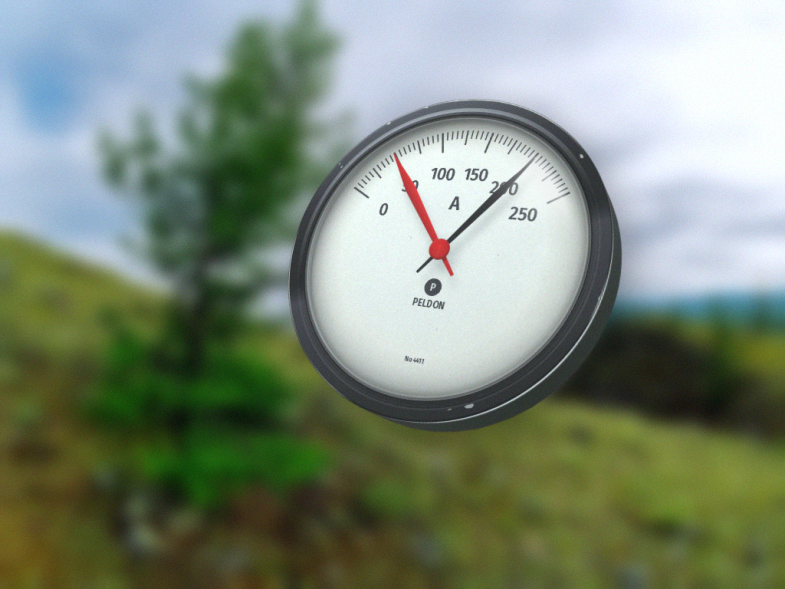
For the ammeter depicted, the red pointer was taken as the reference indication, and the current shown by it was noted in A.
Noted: 50 A
